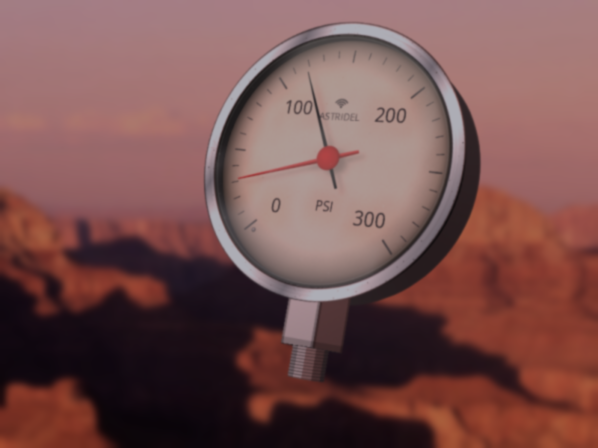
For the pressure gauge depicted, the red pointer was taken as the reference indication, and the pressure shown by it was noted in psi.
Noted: 30 psi
